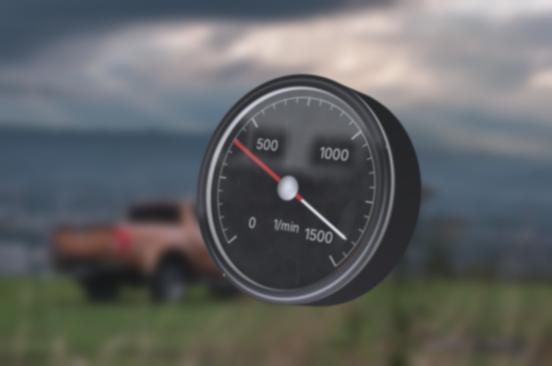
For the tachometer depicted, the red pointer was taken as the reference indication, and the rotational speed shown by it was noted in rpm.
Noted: 400 rpm
